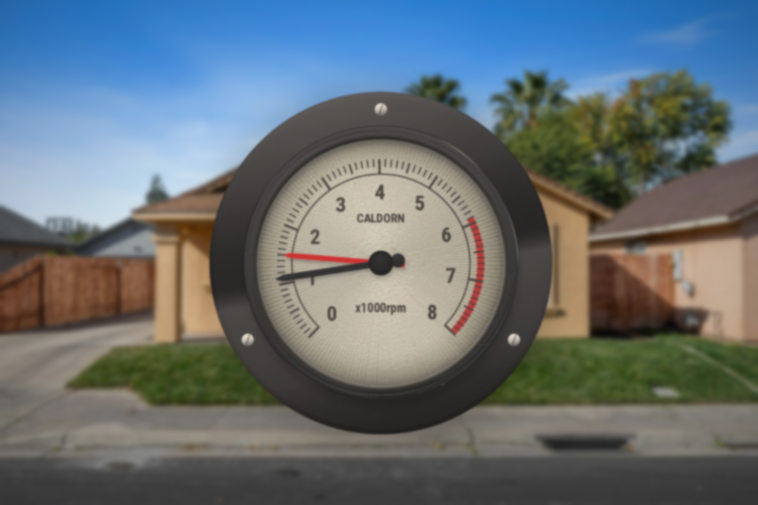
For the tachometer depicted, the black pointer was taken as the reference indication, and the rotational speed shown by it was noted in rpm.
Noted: 1100 rpm
